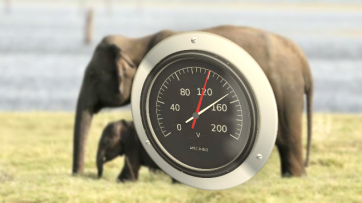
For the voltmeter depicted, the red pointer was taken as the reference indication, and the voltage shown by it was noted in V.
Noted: 120 V
